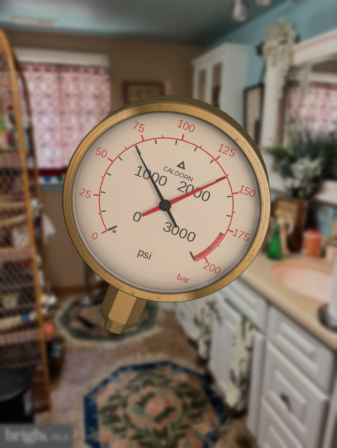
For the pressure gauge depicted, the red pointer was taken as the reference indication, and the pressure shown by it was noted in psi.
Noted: 2000 psi
